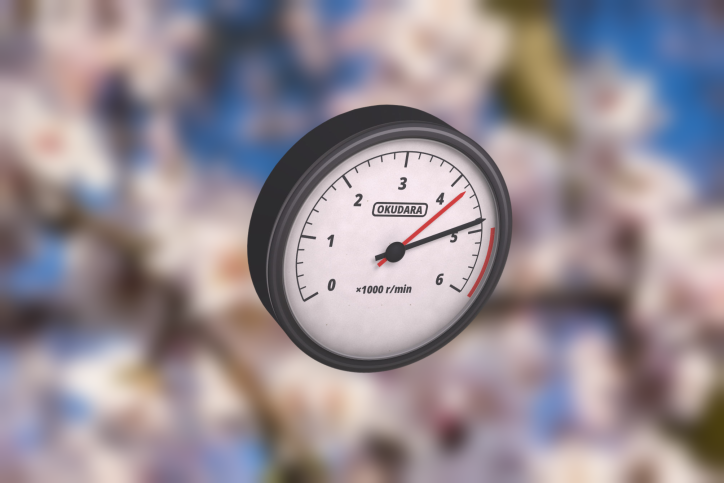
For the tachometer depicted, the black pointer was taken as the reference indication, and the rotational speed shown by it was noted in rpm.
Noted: 4800 rpm
